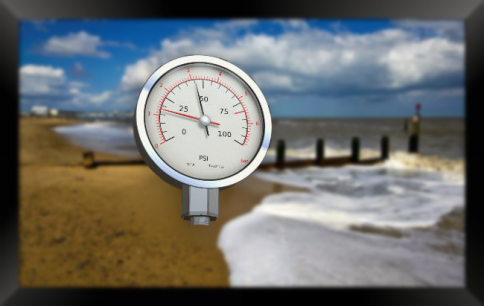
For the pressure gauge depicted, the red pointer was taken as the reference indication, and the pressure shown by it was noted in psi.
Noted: 17.5 psi
